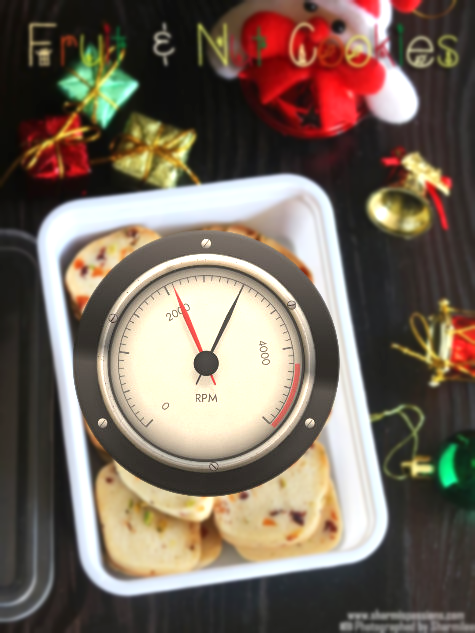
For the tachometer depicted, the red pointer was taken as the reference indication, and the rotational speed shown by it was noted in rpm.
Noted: 2100 rpm
